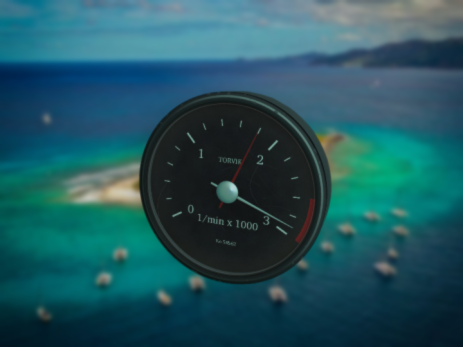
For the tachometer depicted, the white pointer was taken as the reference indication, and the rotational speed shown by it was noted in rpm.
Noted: 2900 rpm
